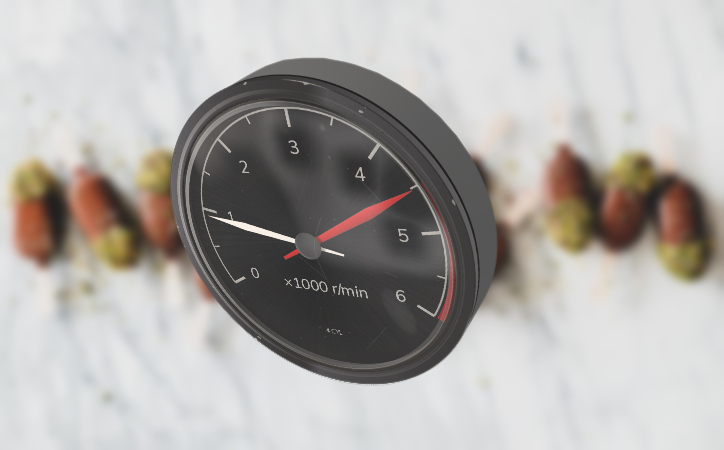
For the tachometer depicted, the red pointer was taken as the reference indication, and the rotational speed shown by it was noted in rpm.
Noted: 4500 rpm
